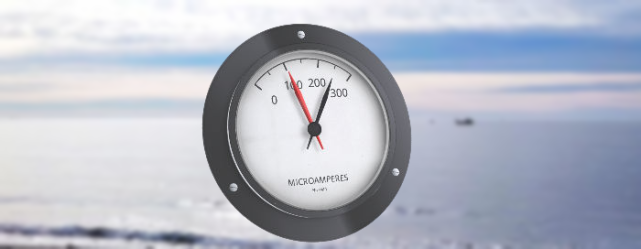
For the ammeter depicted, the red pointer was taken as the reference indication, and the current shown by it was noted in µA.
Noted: 100 µA
